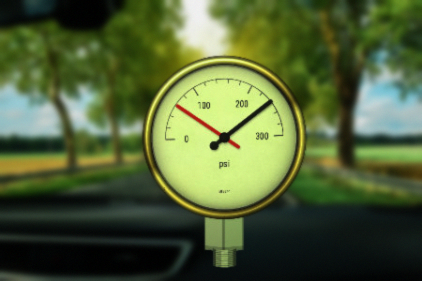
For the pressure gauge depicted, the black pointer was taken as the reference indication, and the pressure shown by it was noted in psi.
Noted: 240 psi
